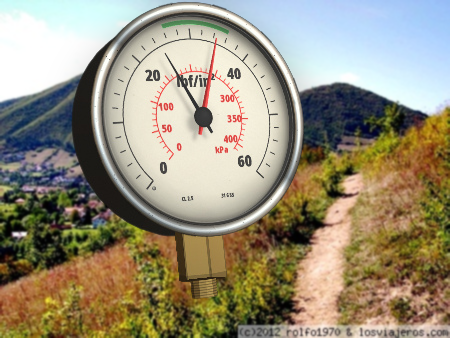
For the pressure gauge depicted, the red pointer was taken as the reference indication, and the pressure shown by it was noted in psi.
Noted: 34 psi
